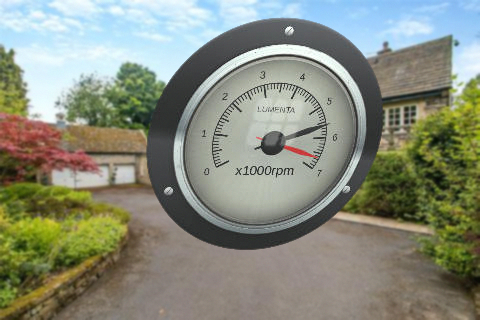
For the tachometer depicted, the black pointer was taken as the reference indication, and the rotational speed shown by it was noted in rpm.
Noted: 5500 rpm
